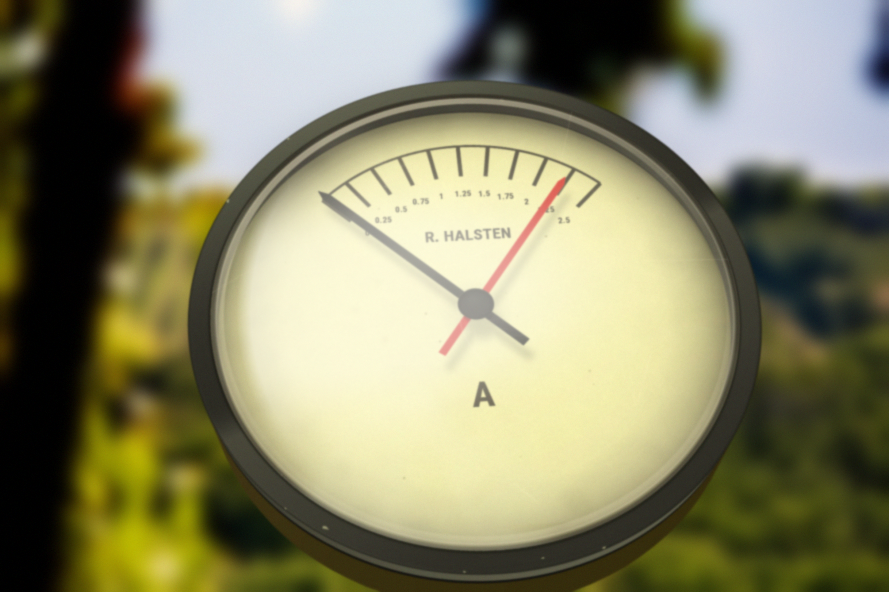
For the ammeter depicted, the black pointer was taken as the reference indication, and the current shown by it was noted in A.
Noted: 0 A
